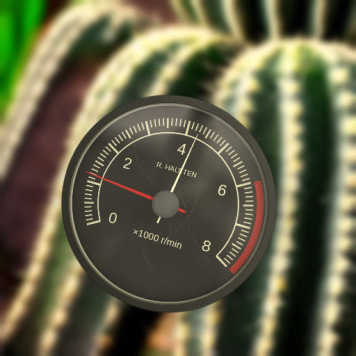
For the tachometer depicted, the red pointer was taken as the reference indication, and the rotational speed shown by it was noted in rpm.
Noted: 1200 rpm
